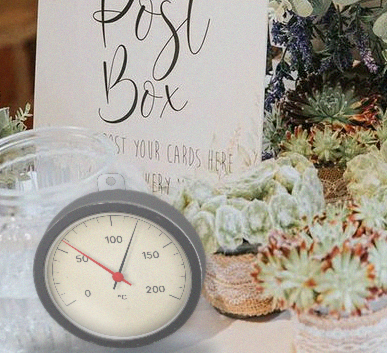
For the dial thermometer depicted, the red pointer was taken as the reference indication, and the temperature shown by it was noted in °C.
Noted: 60 °C
